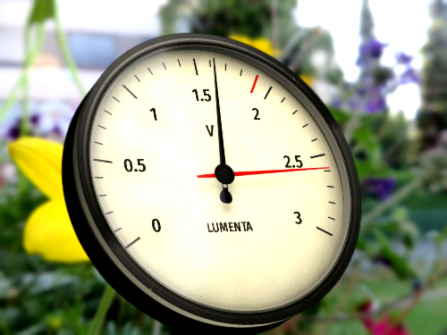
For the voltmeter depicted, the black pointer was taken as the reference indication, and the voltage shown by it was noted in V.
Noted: 1.6 V
